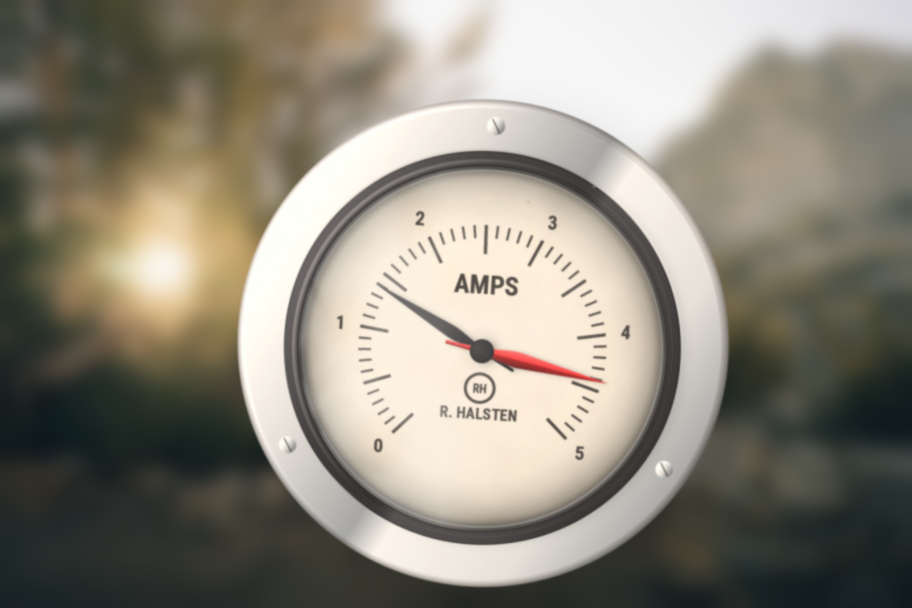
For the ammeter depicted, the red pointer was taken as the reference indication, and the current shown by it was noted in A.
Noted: 4.4 A
